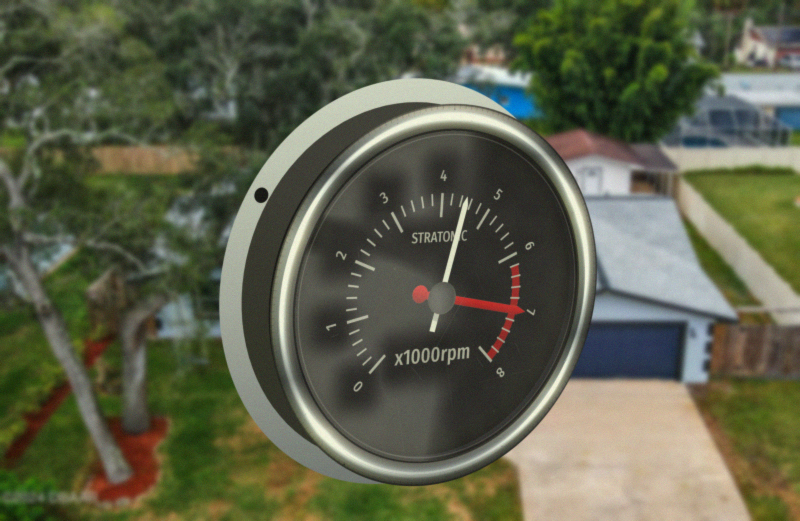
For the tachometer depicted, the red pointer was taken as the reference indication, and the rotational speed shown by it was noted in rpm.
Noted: 7000 rpm
